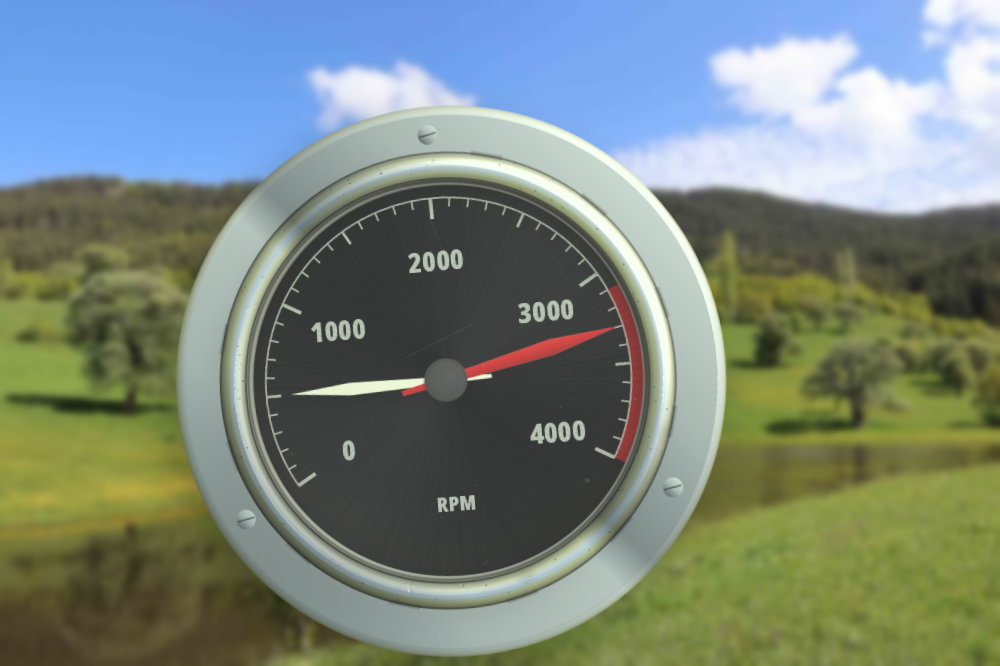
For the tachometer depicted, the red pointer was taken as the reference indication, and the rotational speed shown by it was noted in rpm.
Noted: 3300 rpm
